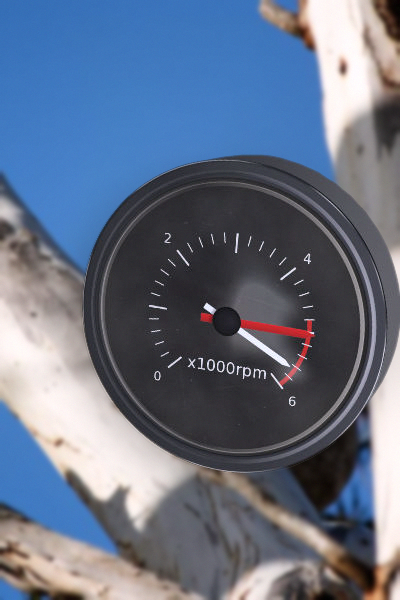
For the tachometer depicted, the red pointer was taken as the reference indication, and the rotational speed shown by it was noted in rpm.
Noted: 5000 rpm
